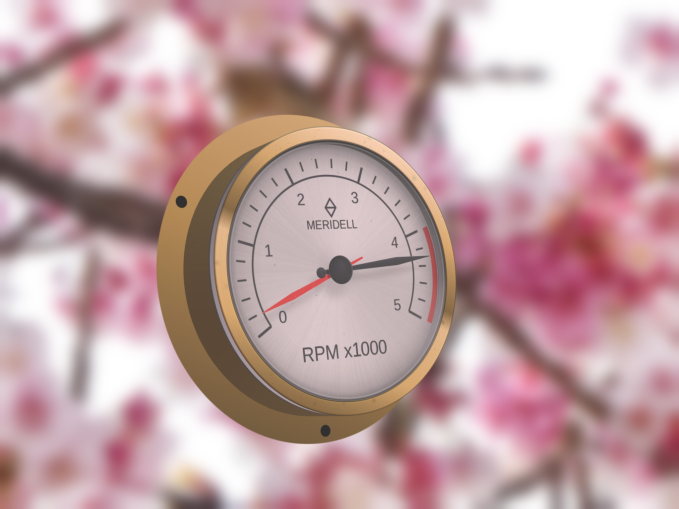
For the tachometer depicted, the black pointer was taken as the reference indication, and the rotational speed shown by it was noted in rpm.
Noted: 4300 rpm
